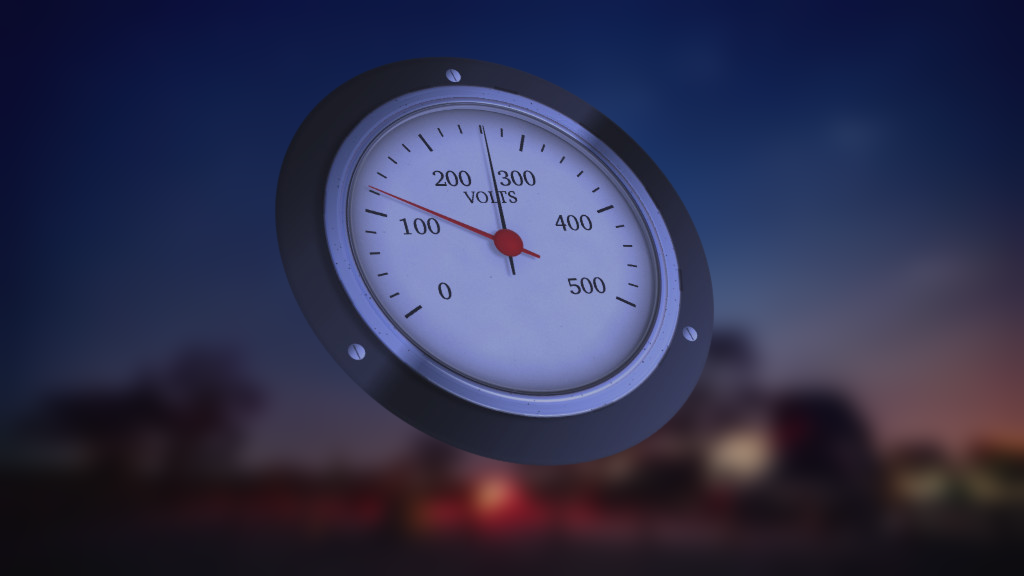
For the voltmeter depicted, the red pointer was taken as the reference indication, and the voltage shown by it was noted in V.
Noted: 120 V
